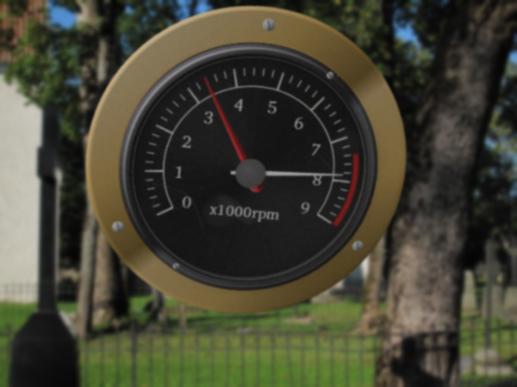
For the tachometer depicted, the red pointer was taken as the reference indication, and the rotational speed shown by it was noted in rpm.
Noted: 3400 rpm
